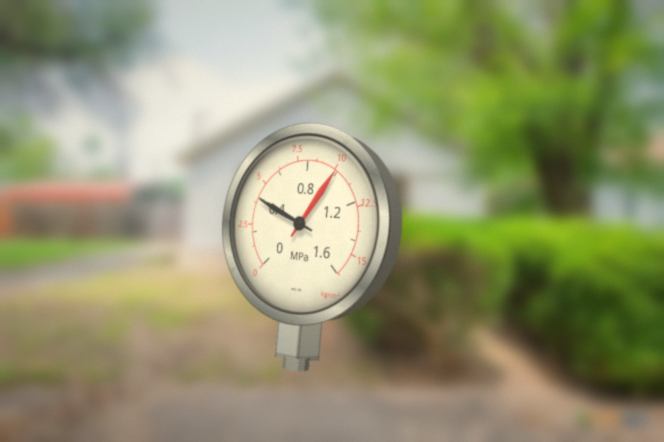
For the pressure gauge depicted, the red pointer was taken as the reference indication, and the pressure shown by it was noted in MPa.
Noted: 1 MPa
